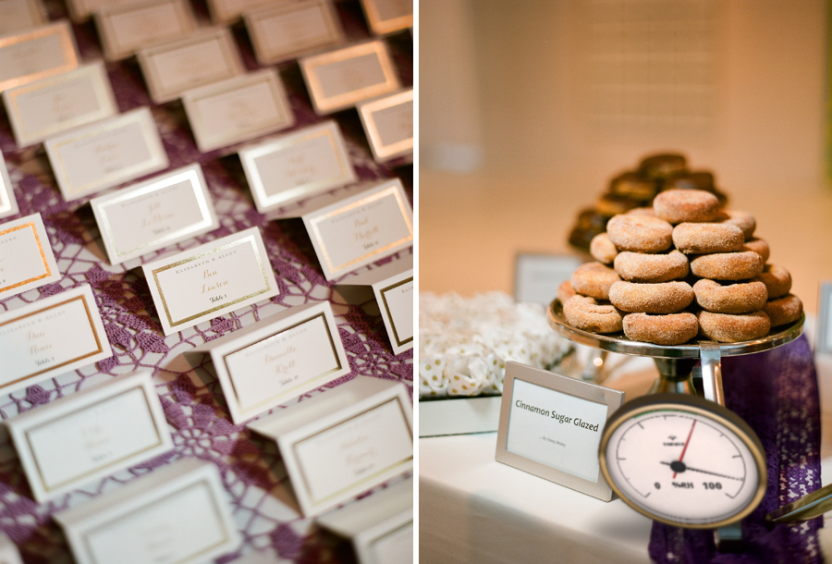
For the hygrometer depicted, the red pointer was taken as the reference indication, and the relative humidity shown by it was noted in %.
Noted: 60 %
